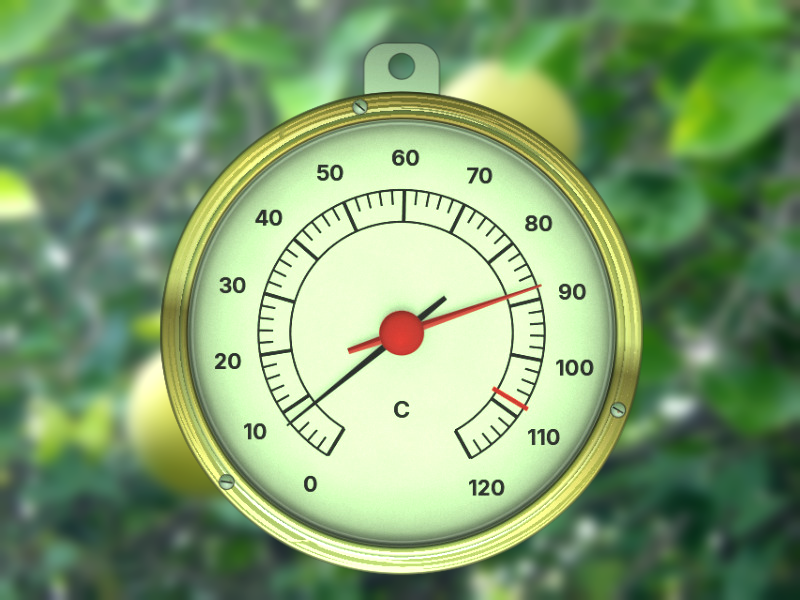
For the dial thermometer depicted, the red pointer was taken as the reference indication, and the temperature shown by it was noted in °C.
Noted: 88 °C
